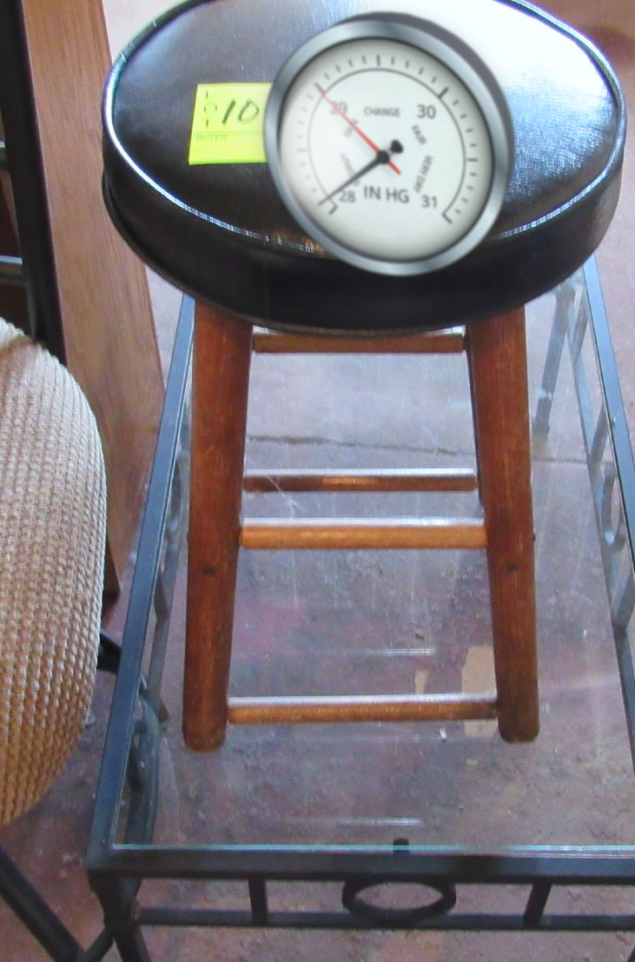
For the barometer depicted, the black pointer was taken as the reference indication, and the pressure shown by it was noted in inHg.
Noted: 28.1 inHg
